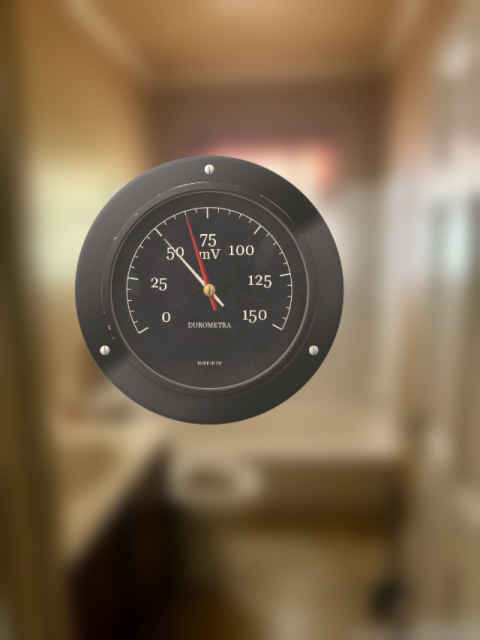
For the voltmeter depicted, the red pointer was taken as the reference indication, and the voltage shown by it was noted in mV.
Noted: 65 mV
